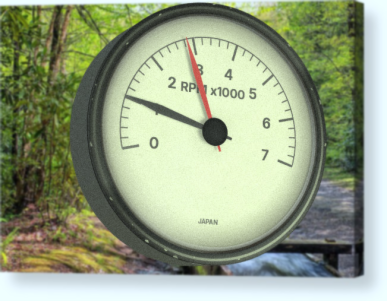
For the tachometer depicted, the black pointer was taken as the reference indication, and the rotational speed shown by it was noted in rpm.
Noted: 1000 rpm
